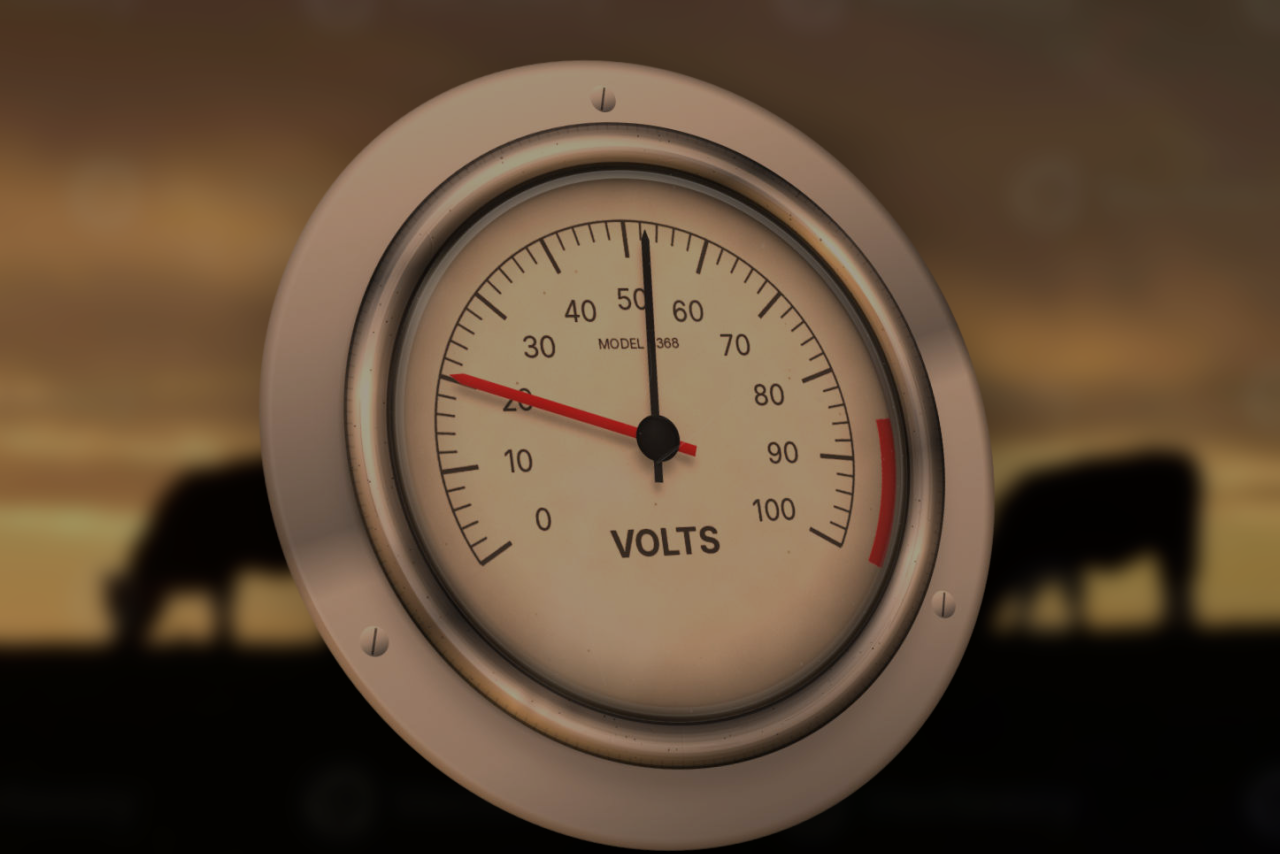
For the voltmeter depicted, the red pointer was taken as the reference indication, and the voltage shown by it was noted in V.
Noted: 20 V
